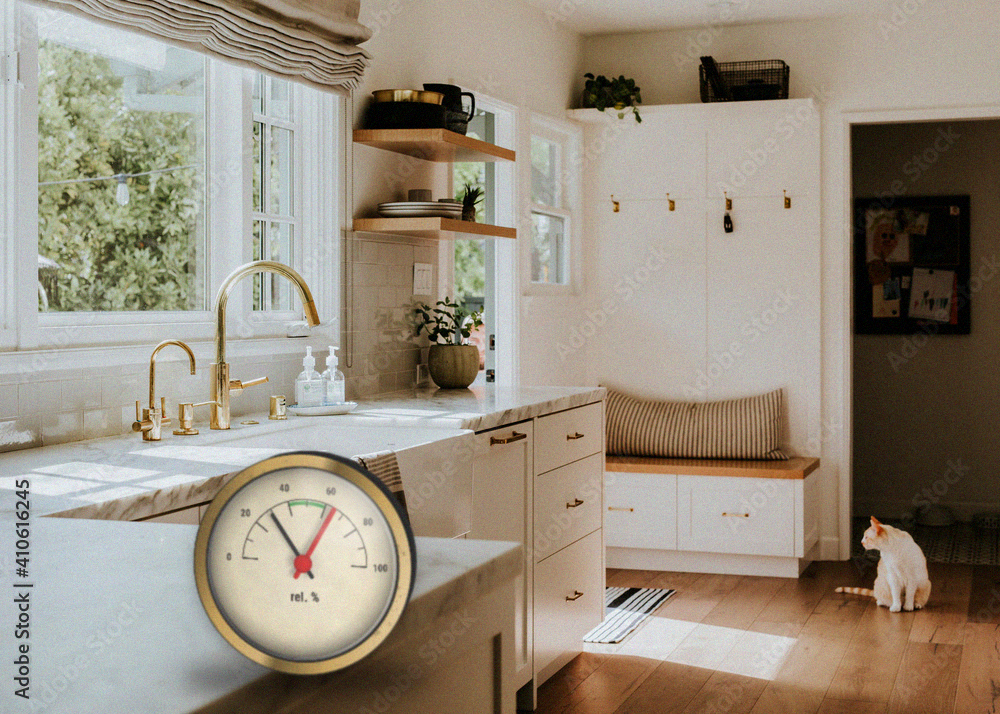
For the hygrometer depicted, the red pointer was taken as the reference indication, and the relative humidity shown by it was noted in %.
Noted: 65 %
